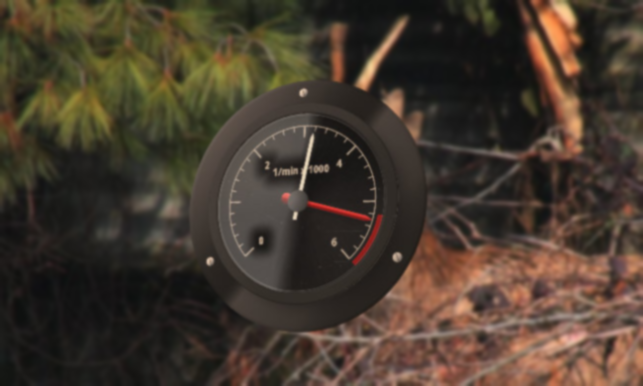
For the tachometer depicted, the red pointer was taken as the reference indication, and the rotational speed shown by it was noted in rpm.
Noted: 5300 rpm
